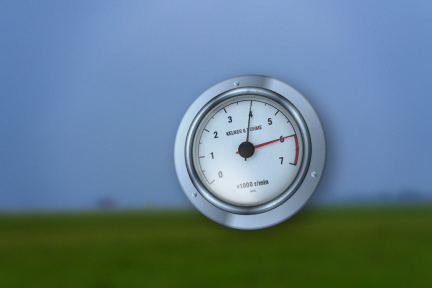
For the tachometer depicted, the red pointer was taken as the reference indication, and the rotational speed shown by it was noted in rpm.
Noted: 6000 rpm
